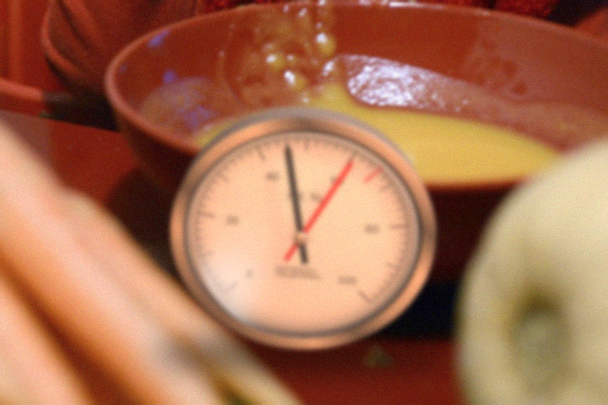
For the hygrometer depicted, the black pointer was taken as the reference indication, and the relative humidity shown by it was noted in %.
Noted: 46 %
